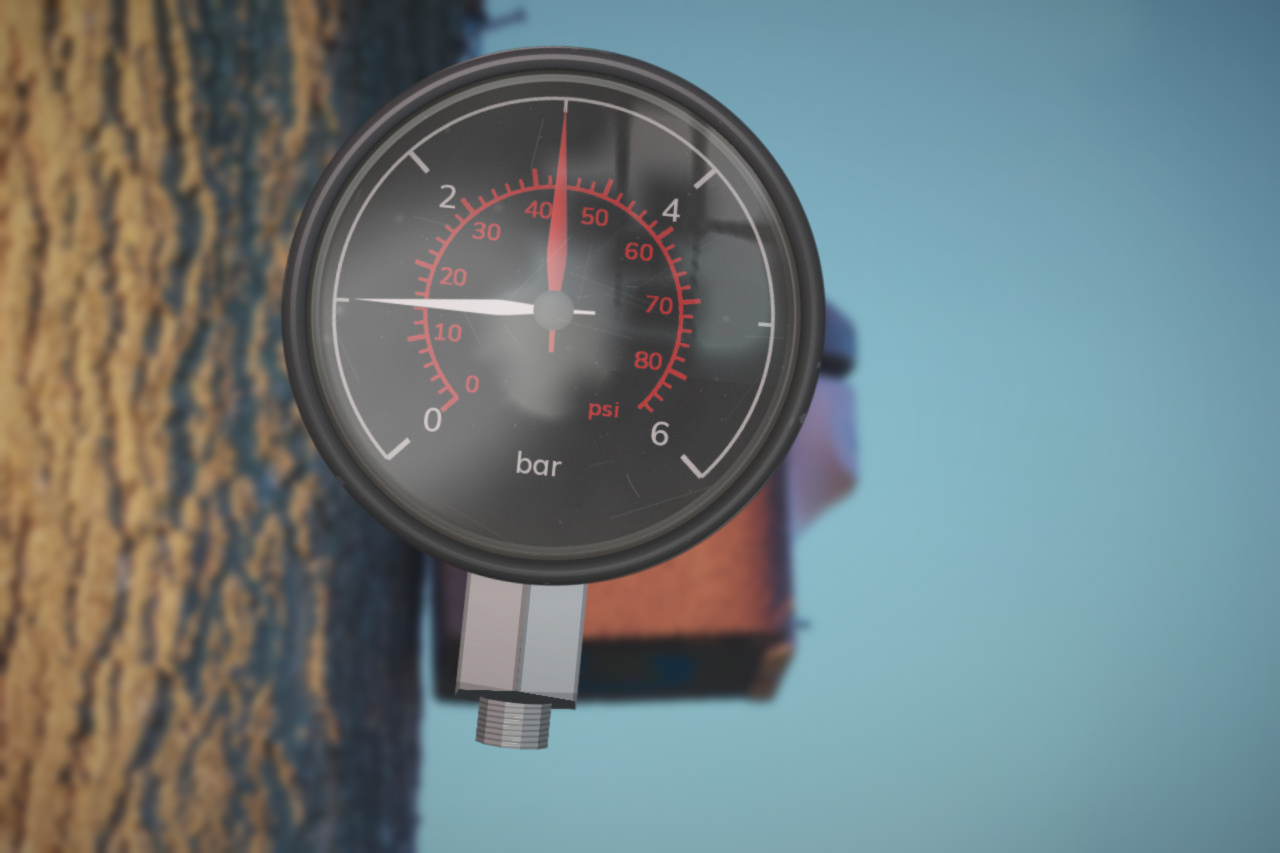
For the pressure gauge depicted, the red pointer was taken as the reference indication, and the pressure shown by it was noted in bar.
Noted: 3 bar
